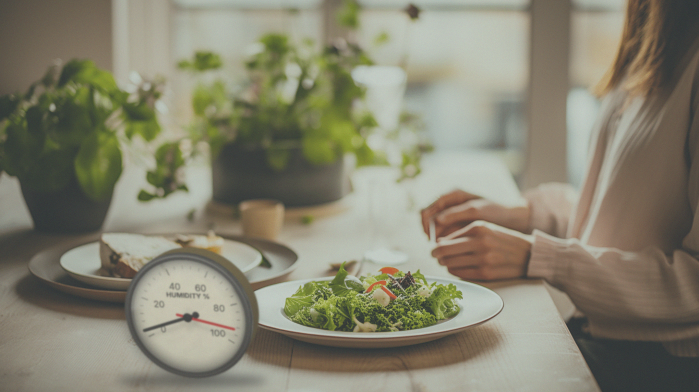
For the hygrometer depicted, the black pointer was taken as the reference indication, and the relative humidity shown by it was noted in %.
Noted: 4 %
